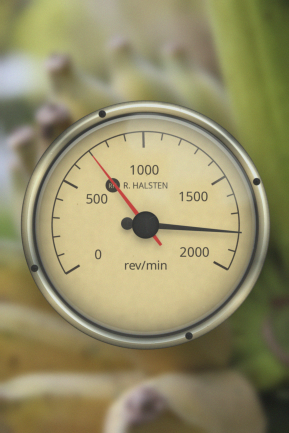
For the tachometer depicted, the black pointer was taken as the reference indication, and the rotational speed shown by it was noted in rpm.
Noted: 1800 rpm
